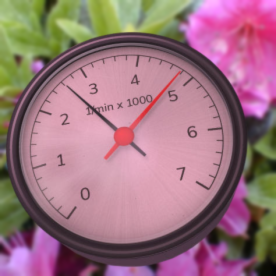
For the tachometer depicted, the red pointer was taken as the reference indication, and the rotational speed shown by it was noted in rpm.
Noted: 4800 rpm
